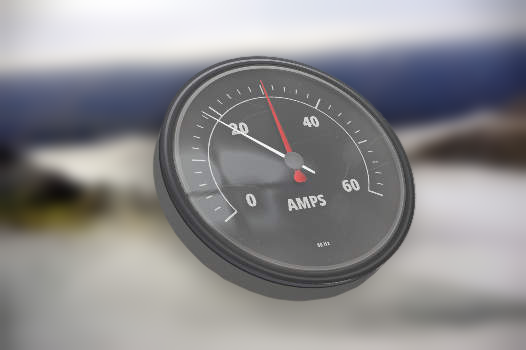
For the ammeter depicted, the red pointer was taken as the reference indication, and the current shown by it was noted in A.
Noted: 30 A
